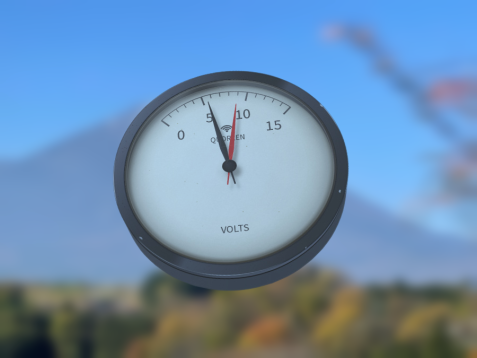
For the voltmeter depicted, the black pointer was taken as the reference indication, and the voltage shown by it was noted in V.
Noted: 5.5 V
